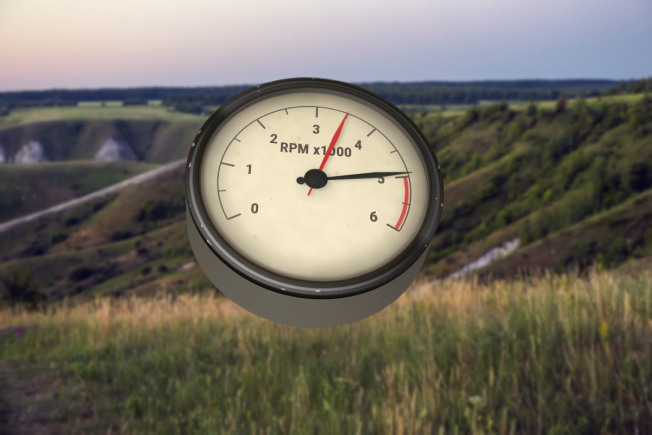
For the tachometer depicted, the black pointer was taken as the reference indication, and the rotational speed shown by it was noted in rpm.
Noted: 5000 rpm
